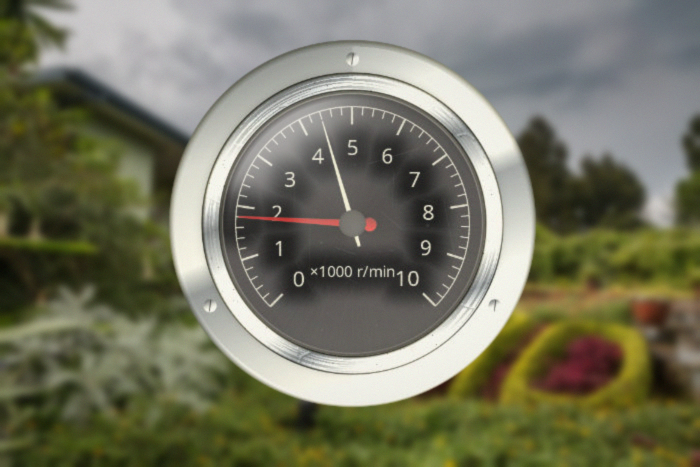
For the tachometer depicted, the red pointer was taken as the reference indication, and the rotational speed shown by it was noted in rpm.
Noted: 1800 rpm
